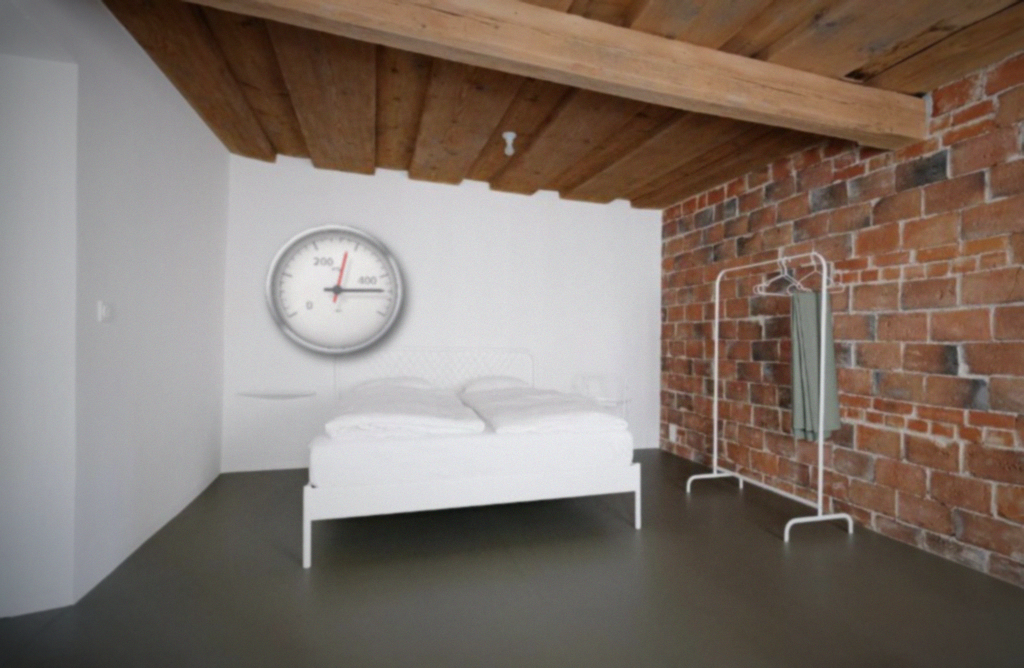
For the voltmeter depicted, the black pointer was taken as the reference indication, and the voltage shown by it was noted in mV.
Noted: 440 mV
